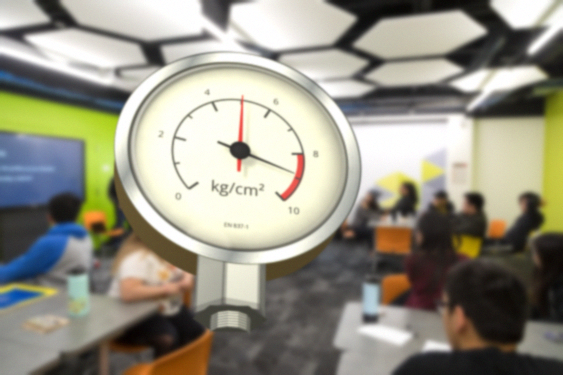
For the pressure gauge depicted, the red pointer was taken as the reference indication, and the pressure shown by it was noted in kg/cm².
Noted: 5 kg/cm²
